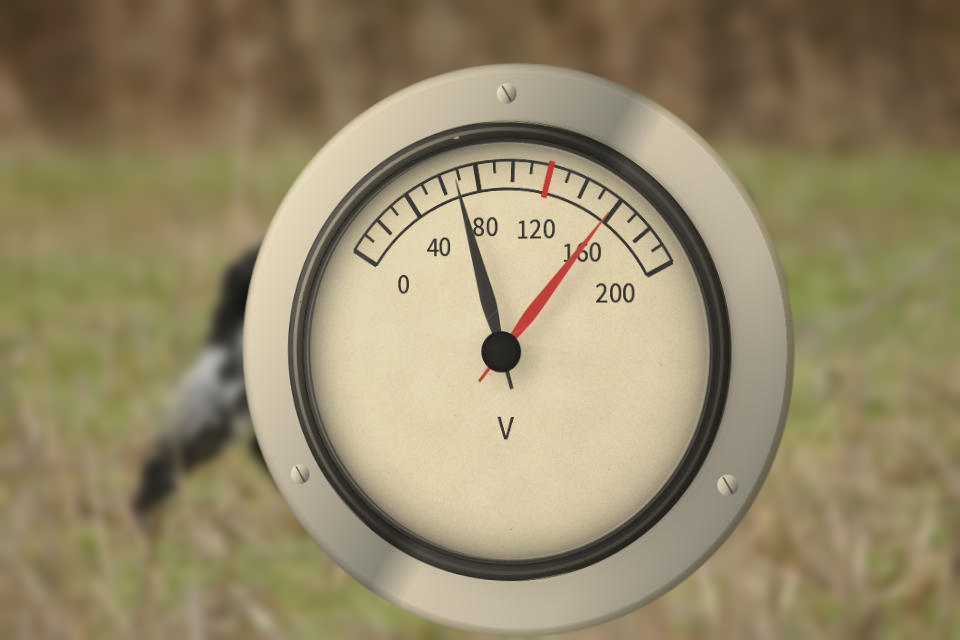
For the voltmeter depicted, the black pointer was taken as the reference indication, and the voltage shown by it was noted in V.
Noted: 70 V
